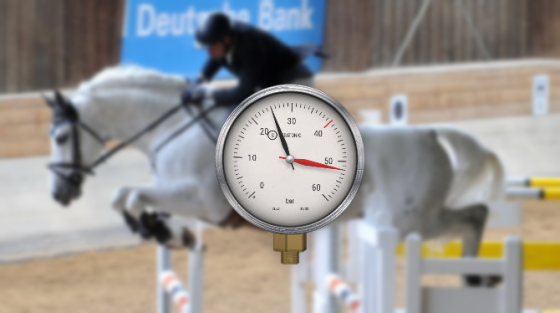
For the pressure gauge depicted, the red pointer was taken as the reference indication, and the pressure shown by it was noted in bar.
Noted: 52 bar
